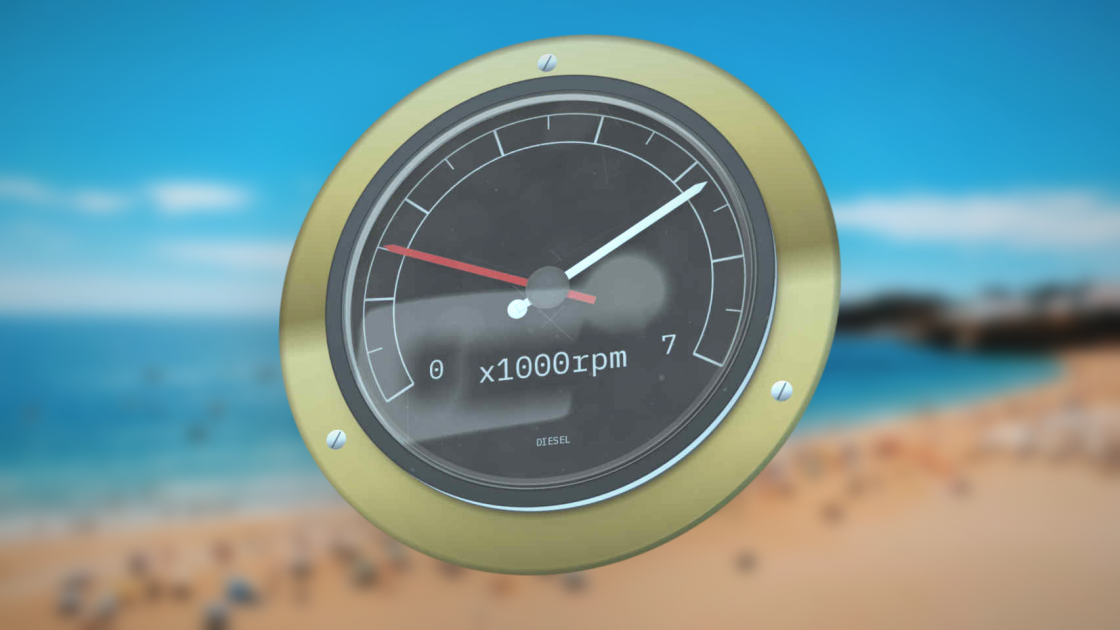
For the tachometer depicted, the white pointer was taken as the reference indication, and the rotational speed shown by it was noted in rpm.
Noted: 5250 rpm
